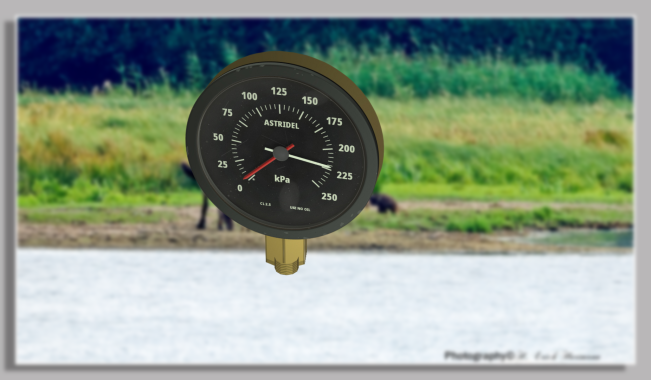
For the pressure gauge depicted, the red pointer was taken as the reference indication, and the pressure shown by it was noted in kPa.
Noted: 5 kPa
